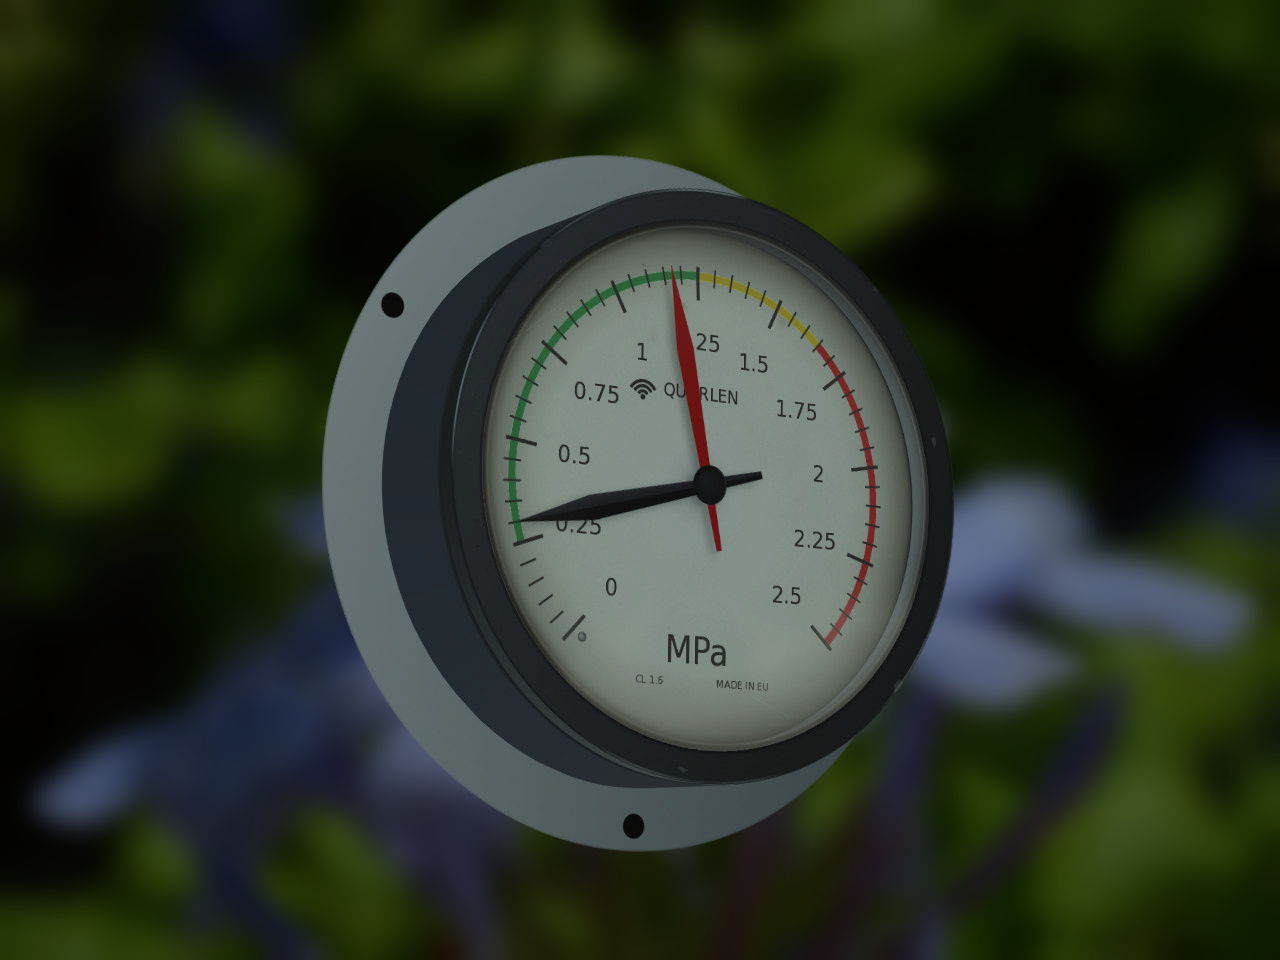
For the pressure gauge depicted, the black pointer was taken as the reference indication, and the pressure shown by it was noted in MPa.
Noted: 0.3 MPa
